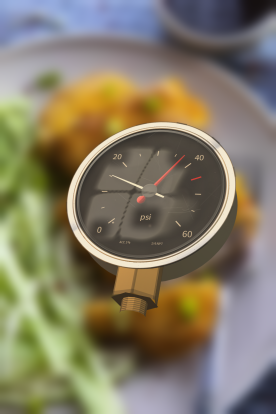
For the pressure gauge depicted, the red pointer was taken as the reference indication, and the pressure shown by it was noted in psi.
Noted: 37.5 psi
